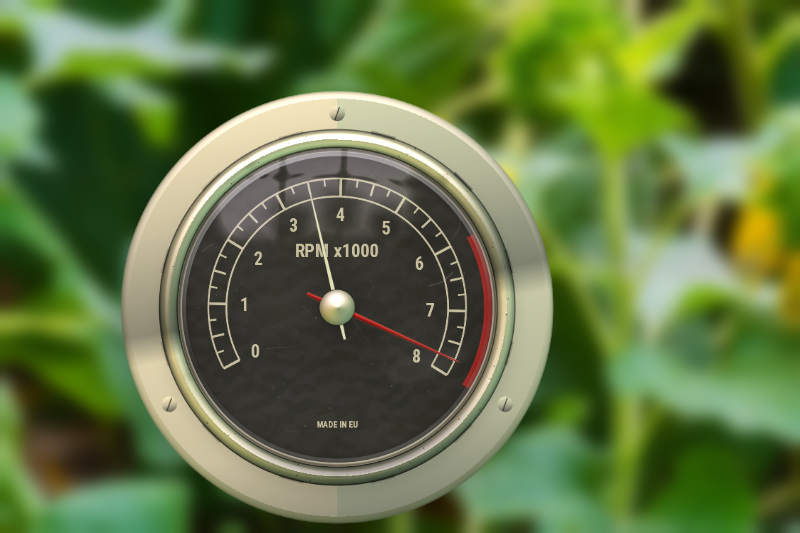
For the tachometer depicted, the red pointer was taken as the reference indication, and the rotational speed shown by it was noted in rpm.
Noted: 7750 rpm
